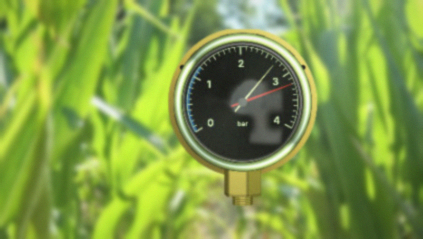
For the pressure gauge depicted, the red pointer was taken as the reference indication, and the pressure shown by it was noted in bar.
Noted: 3.2 bar
